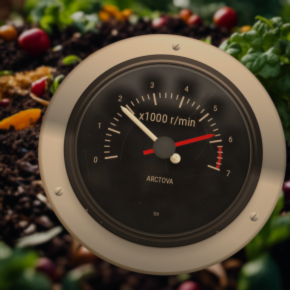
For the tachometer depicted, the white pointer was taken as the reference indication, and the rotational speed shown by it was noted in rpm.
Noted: 1800 rpm
